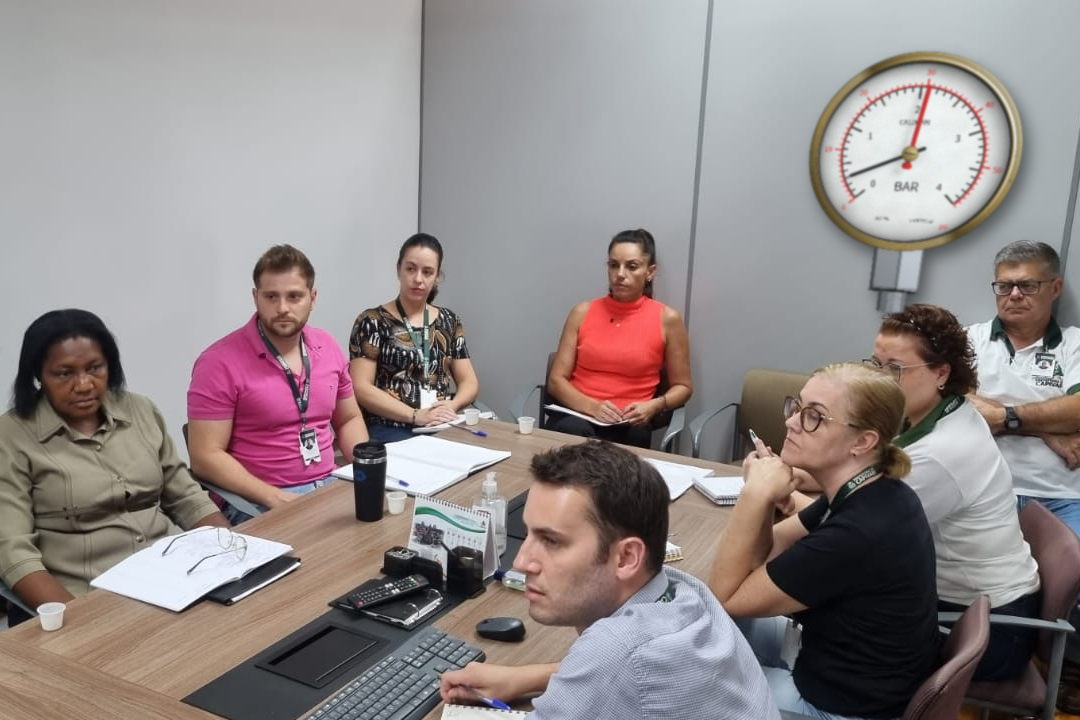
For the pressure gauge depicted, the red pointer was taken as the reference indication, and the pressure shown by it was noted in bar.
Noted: 2.1 bar
